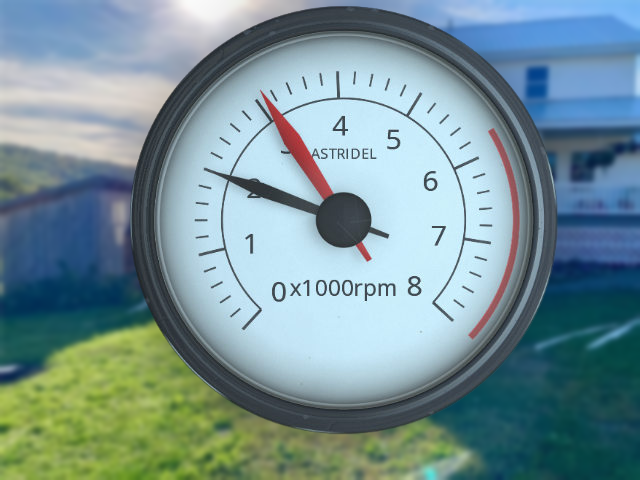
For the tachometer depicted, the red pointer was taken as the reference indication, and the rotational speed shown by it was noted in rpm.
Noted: 3100 rpm
